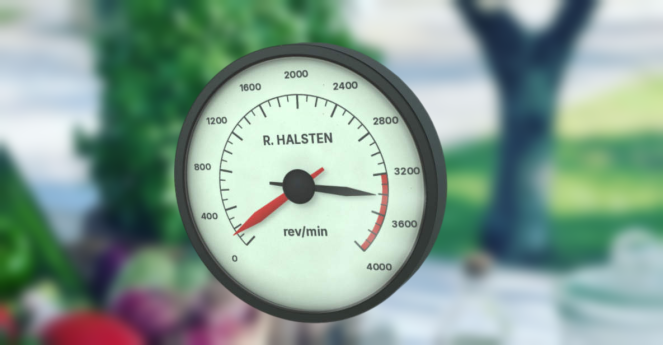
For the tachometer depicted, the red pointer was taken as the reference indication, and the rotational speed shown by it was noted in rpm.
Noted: 150 rpm
